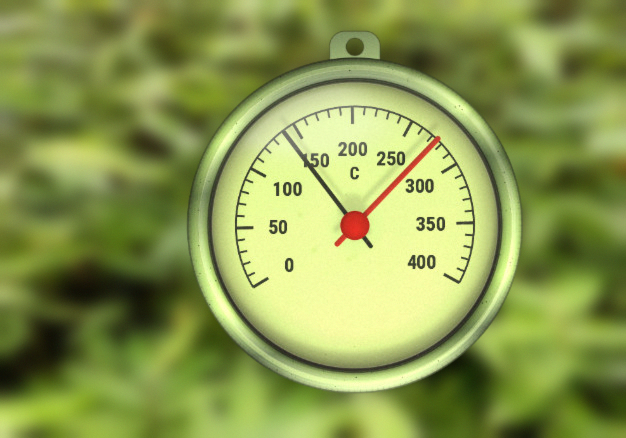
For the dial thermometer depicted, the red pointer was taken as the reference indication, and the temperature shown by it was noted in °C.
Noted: 275 °C
